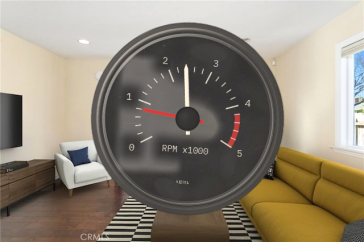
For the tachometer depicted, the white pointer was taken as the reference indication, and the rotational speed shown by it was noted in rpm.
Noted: 2400 rpm
